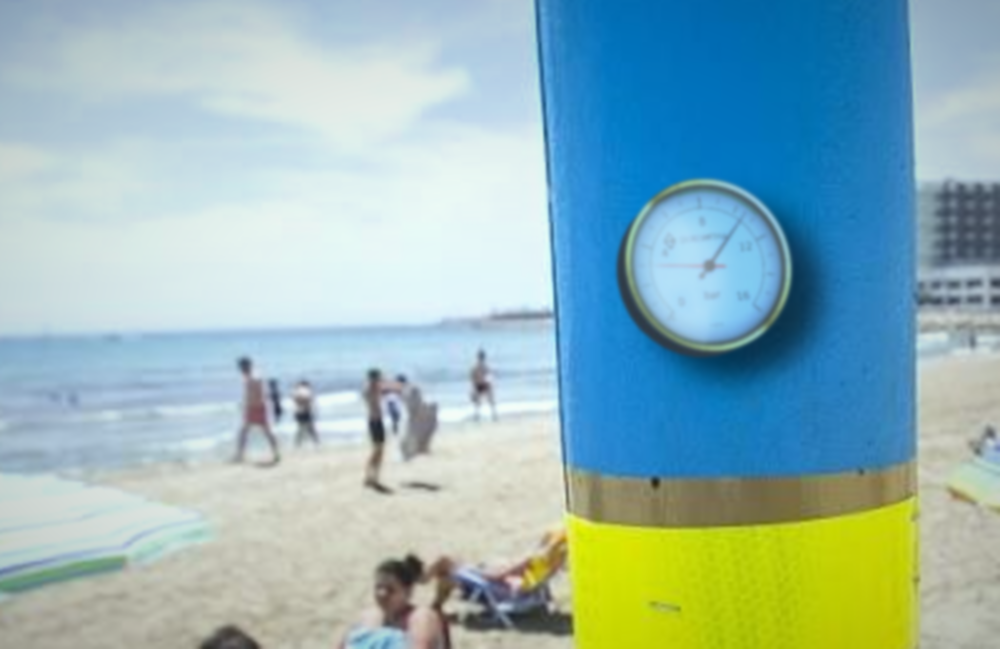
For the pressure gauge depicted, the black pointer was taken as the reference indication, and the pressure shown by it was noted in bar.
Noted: 10.5 bar
